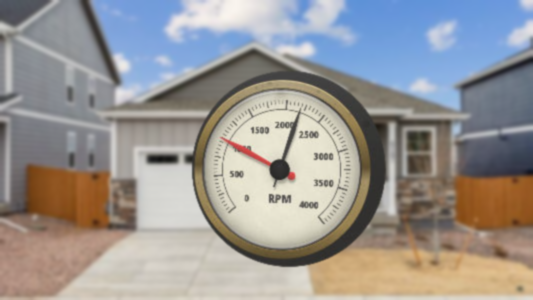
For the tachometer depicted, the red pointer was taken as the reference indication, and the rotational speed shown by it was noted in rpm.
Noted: 1000 rpm
